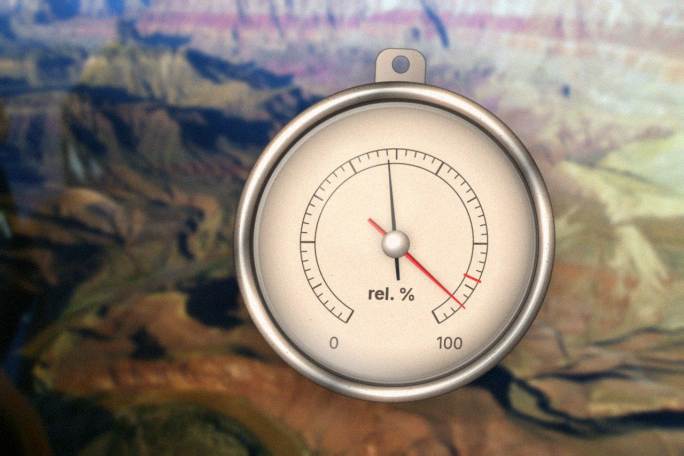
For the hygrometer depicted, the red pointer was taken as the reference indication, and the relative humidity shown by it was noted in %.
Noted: 94 %
